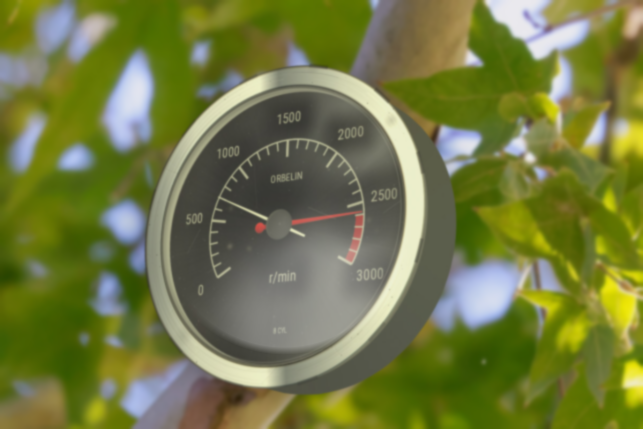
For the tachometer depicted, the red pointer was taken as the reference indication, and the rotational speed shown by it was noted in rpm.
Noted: 2600 rpm
